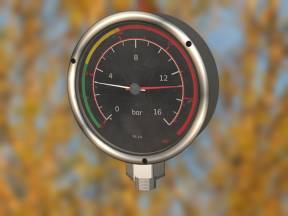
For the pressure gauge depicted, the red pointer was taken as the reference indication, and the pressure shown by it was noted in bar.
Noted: 13 bar
